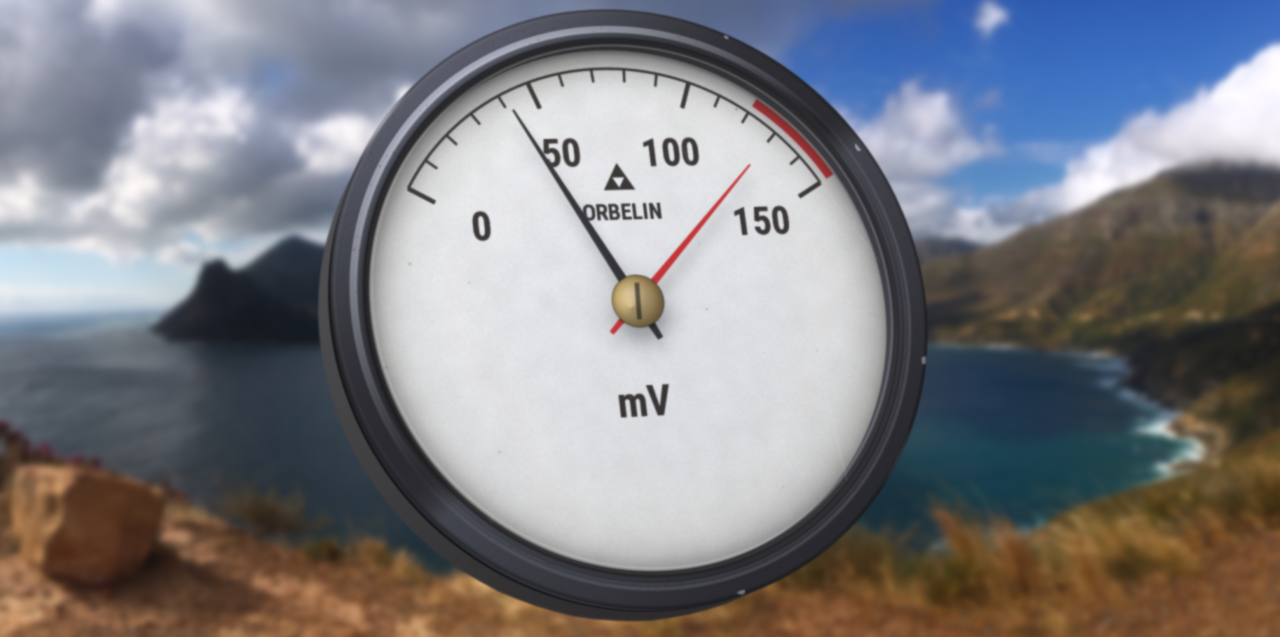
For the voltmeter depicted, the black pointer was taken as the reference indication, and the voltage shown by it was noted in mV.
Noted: 40 mV
